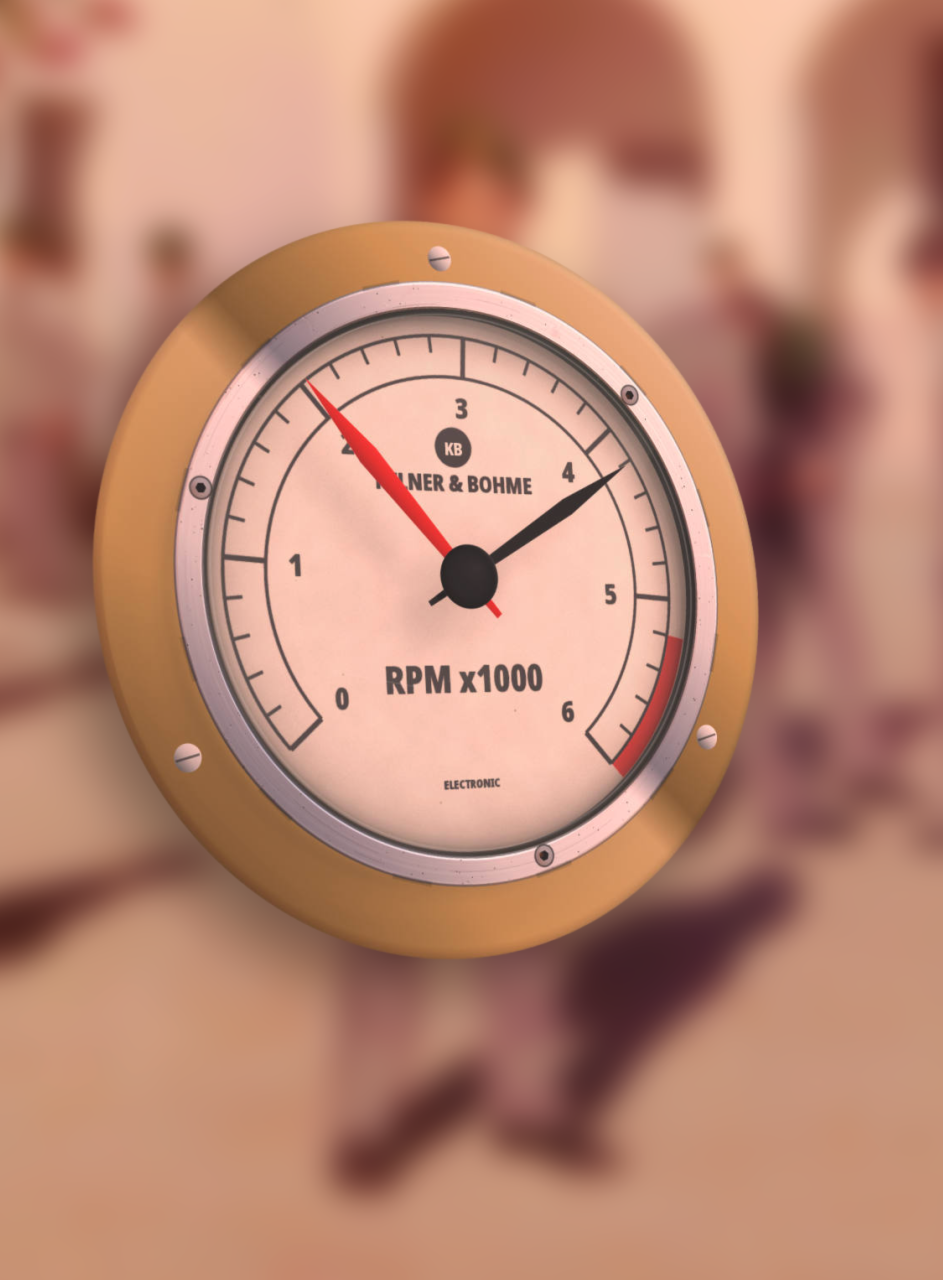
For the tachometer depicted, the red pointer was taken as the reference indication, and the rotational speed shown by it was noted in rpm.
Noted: 2000 rpm
